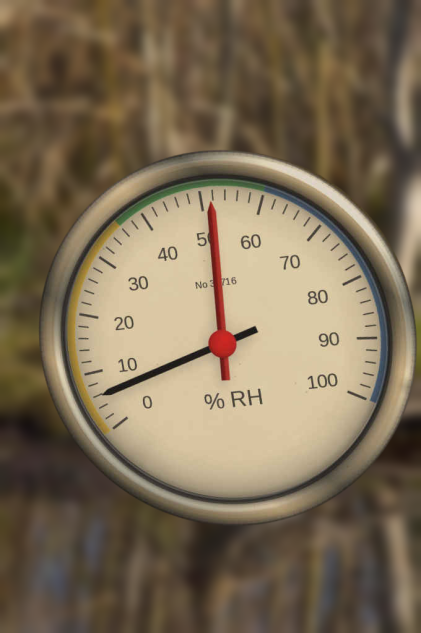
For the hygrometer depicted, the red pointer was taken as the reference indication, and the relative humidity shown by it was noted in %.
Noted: 52 %
